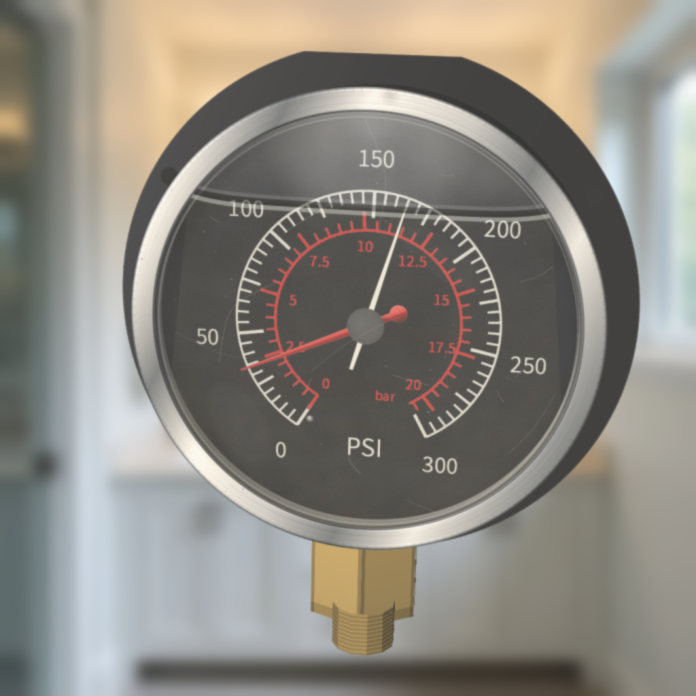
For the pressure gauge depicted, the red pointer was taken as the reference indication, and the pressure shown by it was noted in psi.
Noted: 35 psi
